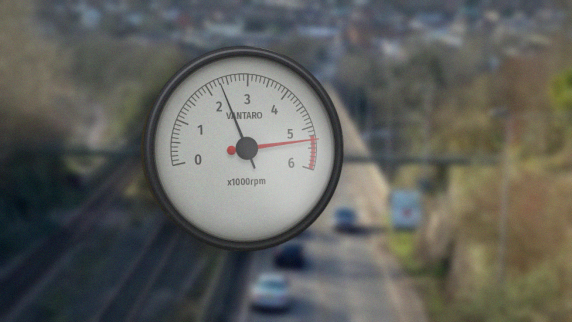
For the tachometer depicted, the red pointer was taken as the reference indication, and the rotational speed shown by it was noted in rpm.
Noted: 5300 rpm
